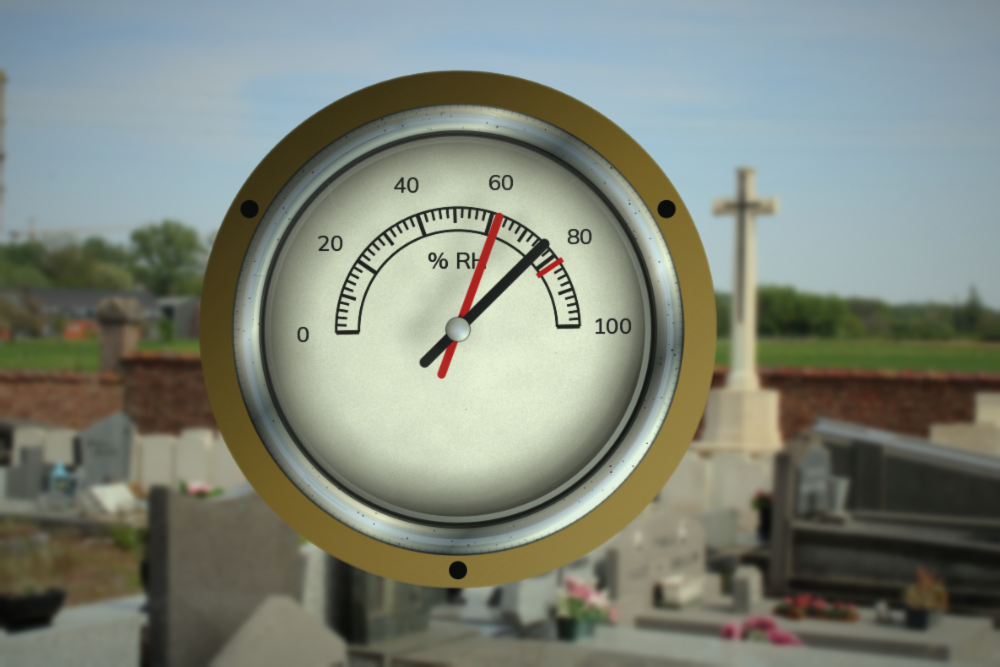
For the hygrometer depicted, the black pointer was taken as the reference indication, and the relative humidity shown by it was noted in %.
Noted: 76 %
